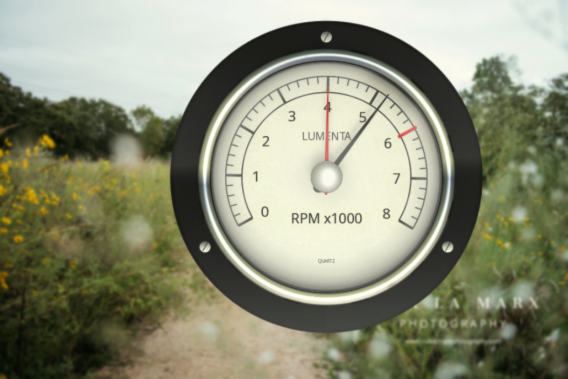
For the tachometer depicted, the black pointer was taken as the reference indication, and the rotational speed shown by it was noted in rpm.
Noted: 5200 rpm
